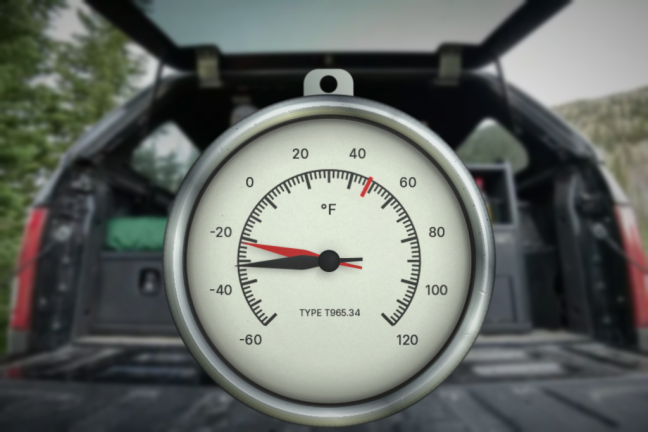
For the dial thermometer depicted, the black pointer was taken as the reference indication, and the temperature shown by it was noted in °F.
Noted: -32 °F
